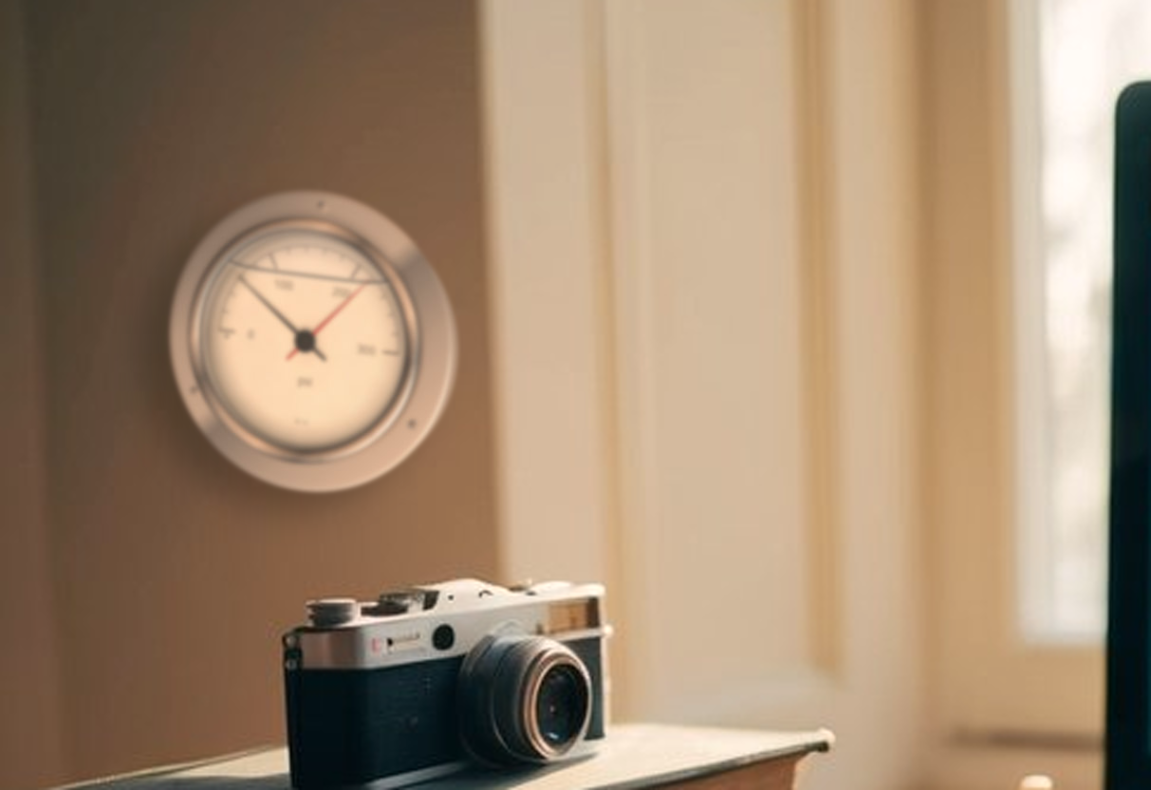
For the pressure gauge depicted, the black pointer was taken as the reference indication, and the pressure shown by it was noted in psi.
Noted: 60 psi
